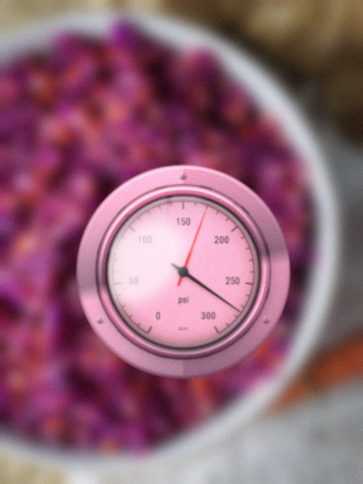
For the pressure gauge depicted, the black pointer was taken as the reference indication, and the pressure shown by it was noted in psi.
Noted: 275 psi
